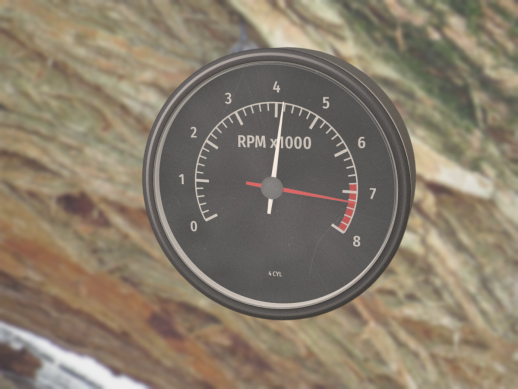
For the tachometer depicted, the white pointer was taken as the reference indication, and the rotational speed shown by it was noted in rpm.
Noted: 4200 rpm
